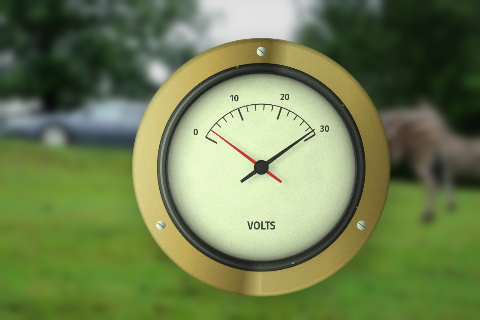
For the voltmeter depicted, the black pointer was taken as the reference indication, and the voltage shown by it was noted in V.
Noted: 29 V
